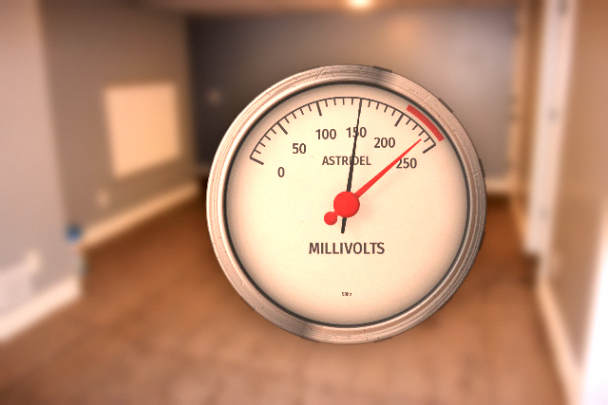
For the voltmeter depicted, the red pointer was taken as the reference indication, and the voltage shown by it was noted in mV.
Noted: 235 mV
